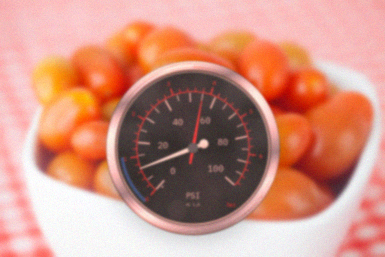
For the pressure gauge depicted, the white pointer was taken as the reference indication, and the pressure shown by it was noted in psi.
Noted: 10 psi
